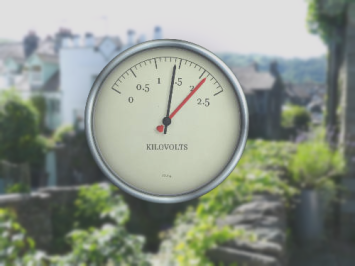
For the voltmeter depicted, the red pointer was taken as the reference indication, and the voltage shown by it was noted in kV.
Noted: 2.1 kV
